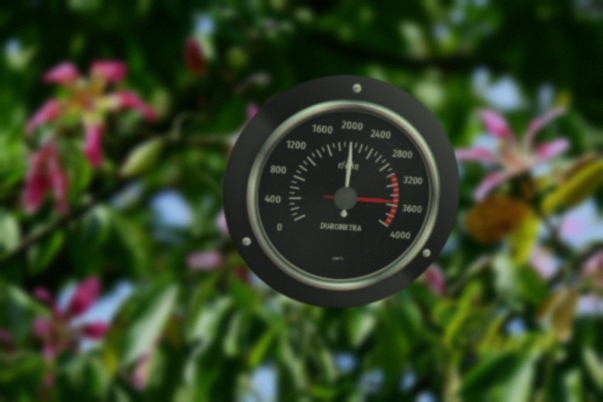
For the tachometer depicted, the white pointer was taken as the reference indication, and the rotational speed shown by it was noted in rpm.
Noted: 2000 rpm
